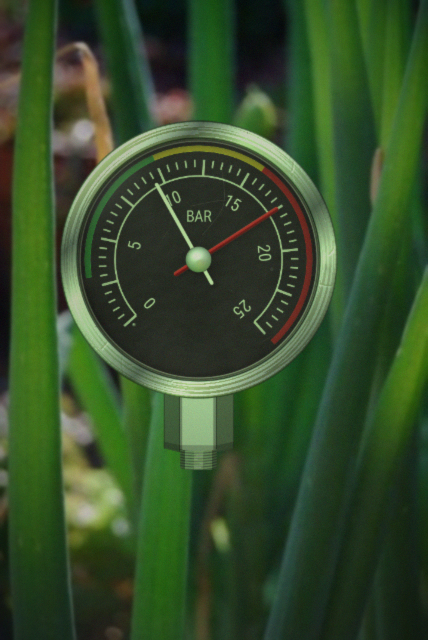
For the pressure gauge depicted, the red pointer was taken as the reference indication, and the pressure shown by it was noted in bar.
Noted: 17.5 bar
